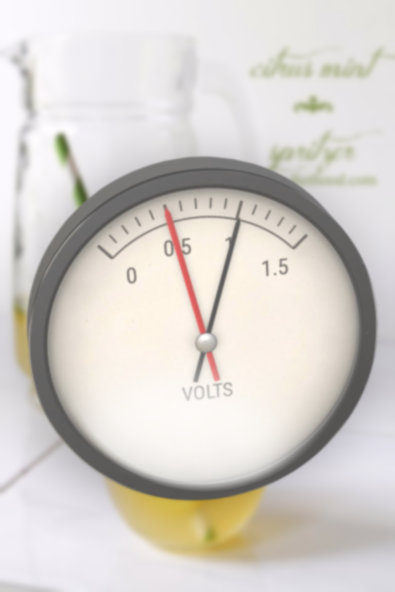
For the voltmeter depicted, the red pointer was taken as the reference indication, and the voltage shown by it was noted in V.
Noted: 0.5 V
